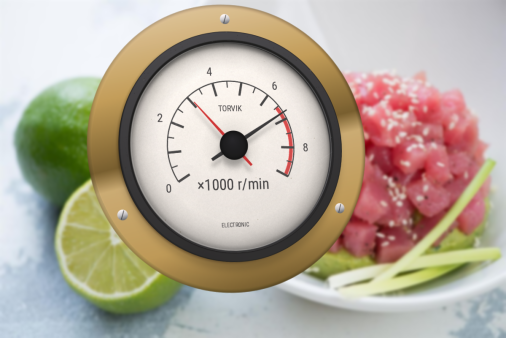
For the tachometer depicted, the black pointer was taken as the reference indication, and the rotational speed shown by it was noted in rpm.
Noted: 6750 rpm
